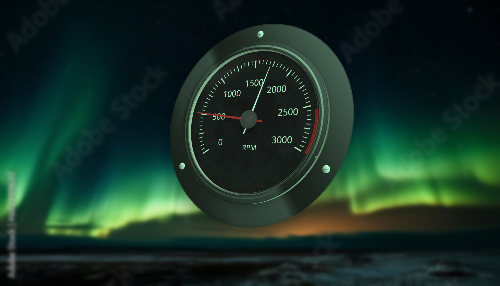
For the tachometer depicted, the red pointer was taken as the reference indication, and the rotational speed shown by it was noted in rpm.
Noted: 500 rpm
